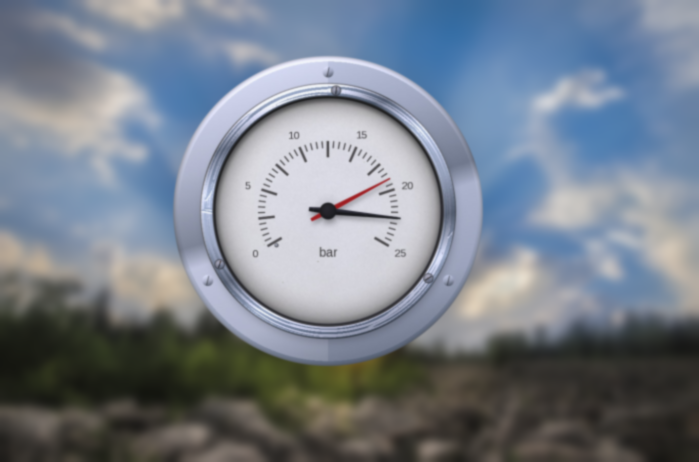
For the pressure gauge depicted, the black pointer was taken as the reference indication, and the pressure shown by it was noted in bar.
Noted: 22.5 bar
